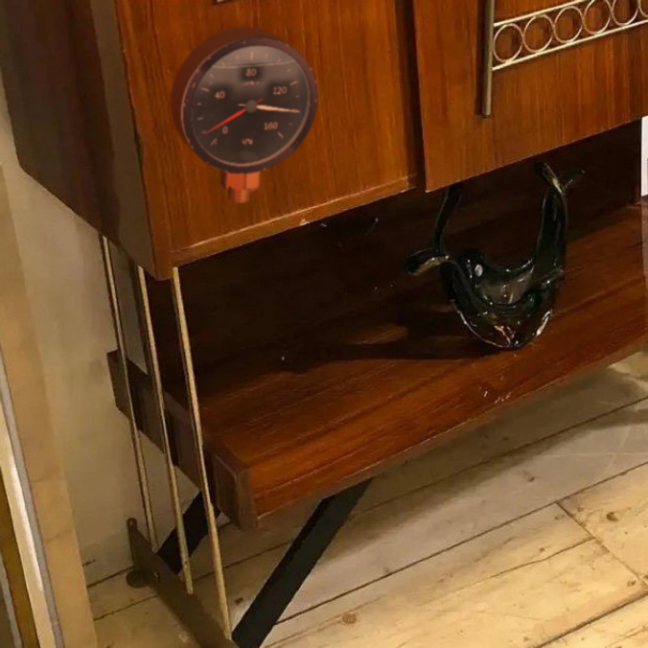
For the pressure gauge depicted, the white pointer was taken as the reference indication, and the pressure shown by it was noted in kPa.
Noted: 140 kPa
